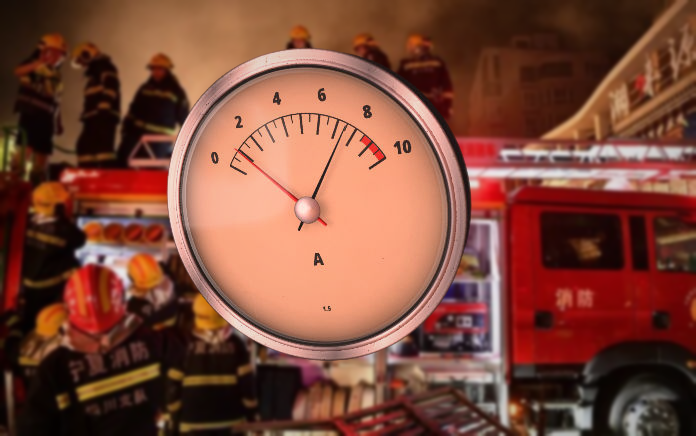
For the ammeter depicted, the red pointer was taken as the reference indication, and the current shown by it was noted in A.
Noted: 1 A
